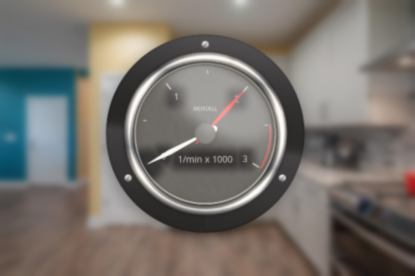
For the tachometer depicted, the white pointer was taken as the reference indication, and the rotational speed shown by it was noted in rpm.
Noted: 0 rpm
